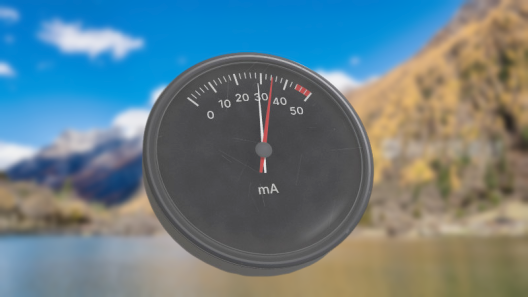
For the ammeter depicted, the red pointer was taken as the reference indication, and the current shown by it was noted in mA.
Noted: 34 mA
